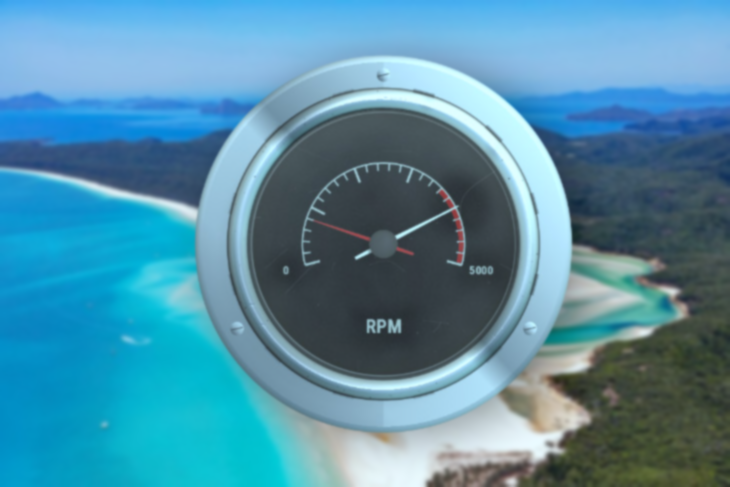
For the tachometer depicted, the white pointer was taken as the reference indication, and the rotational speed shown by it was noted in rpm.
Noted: 4000 rpm
